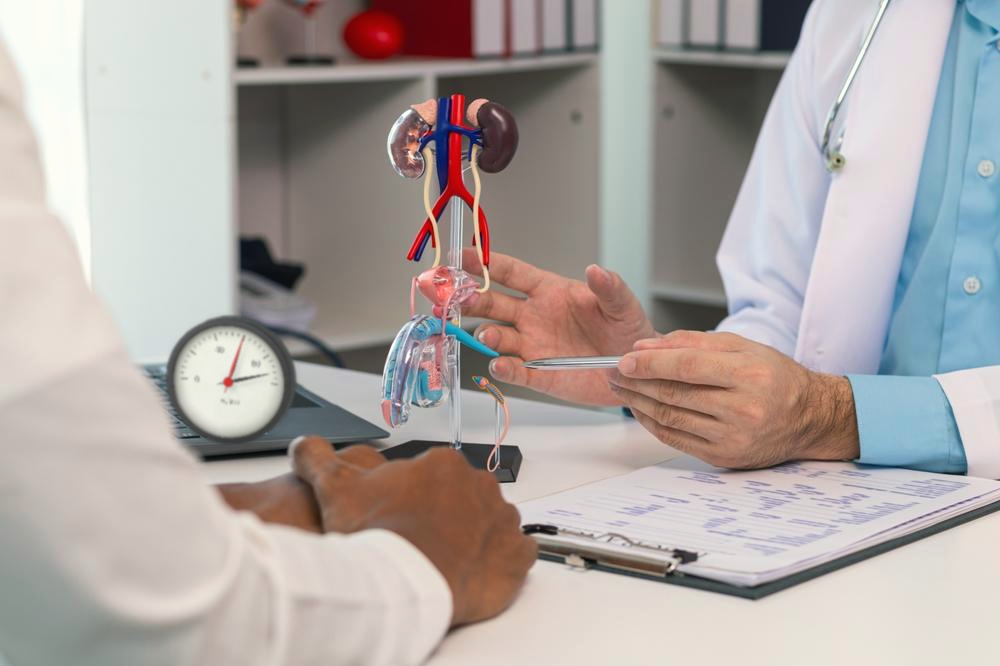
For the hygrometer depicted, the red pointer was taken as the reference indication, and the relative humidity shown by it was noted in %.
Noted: 60 %
